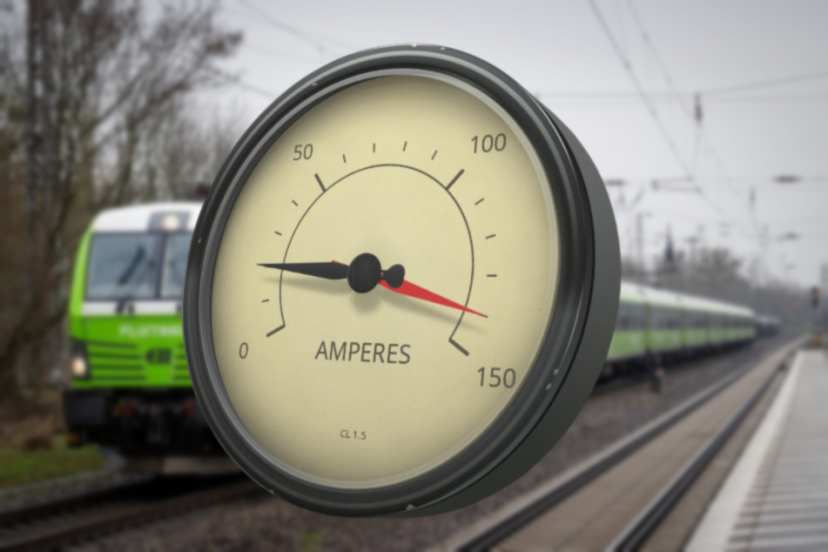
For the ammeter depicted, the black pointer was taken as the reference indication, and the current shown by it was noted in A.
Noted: 20 A
